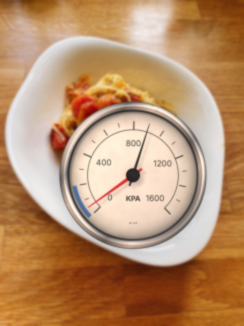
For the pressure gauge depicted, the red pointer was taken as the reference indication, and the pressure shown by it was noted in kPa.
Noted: 50 kPa
